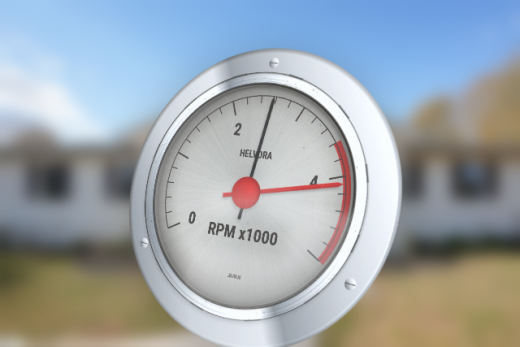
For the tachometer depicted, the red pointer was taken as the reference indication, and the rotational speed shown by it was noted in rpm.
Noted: 4100 rpm
